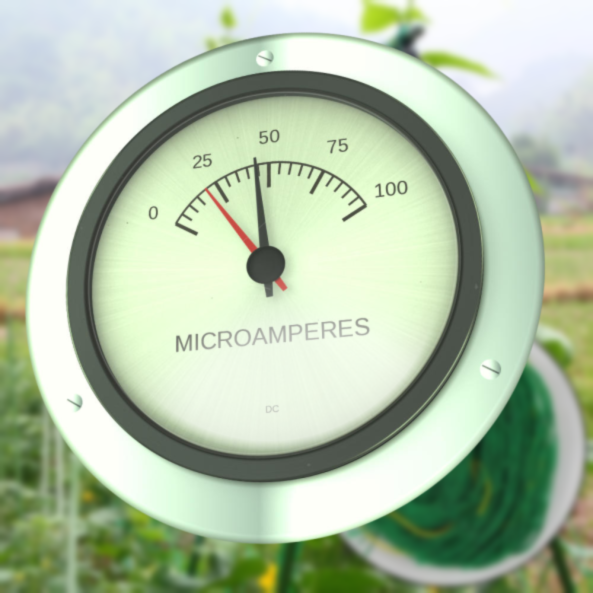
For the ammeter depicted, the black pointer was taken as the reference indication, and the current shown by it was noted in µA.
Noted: 45 µA
